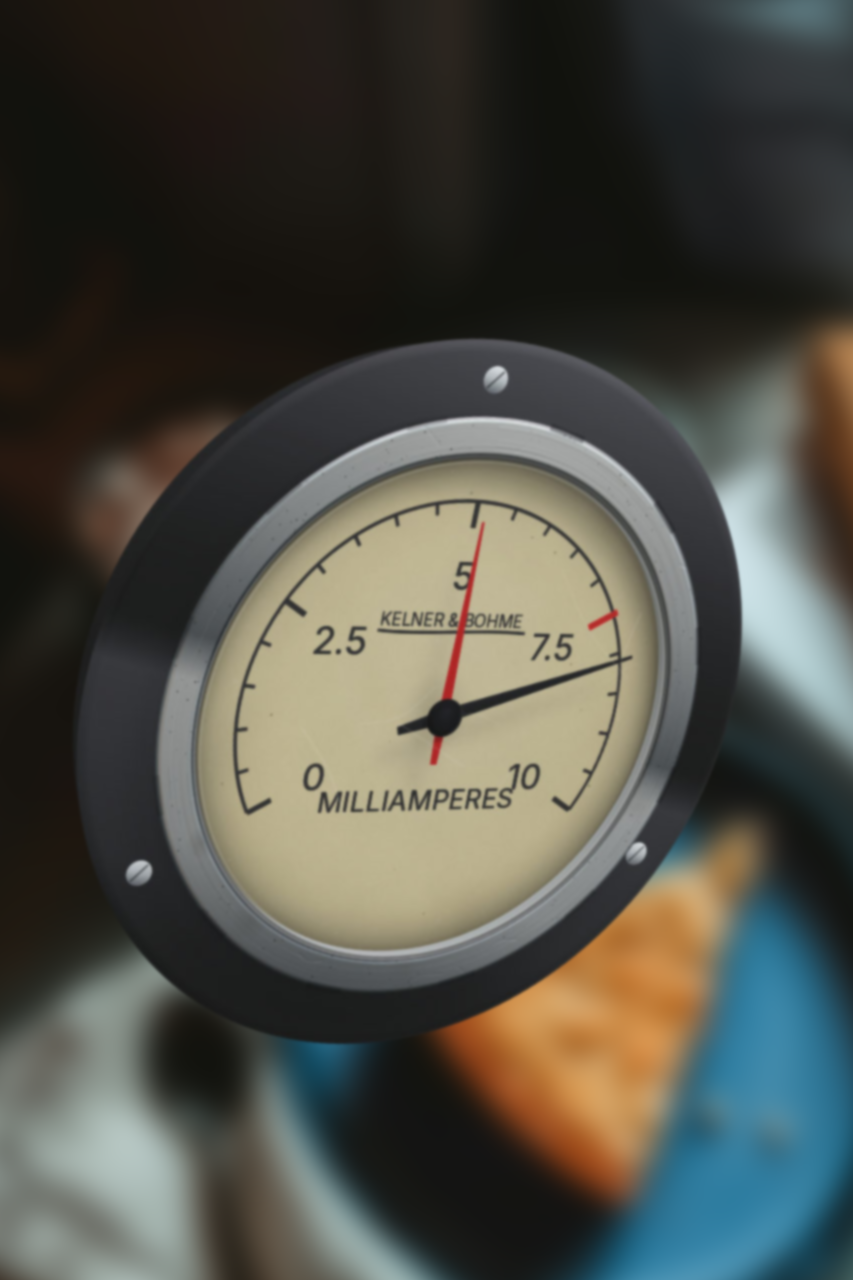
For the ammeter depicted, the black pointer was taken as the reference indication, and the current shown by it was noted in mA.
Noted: 8 mA
